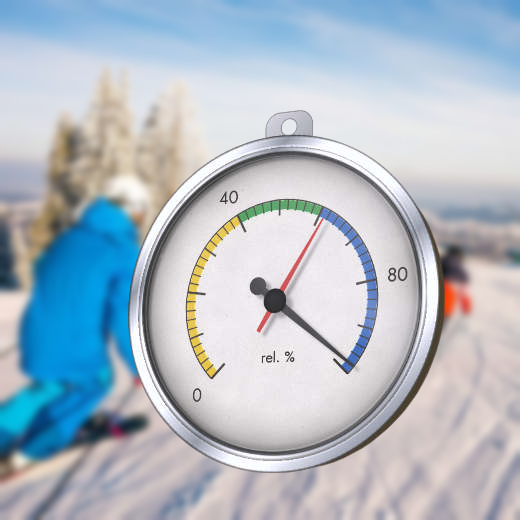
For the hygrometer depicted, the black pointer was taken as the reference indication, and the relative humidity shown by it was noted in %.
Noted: 98 %
